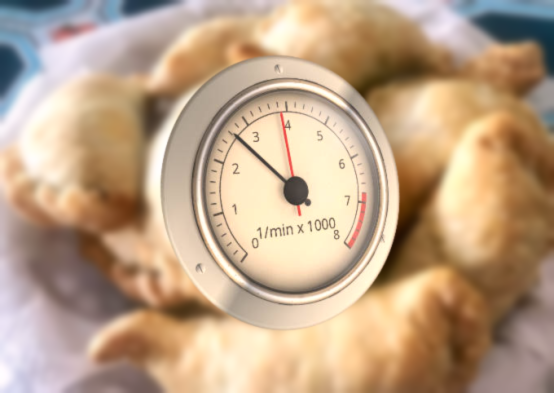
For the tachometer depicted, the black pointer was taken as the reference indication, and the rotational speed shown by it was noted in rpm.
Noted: 2600 rpm
